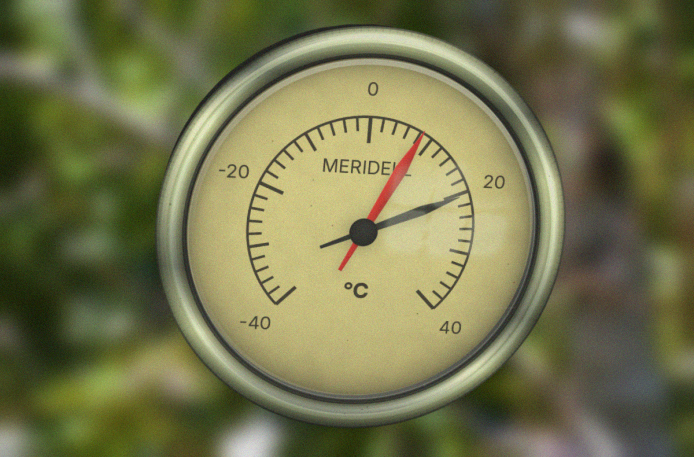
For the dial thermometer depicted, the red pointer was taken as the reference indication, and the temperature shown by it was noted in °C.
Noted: 8 °C
